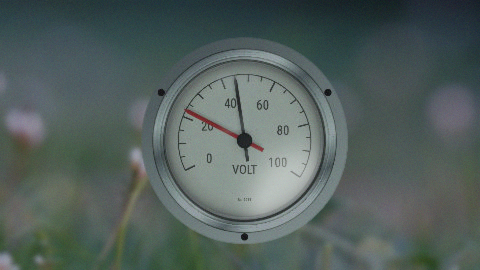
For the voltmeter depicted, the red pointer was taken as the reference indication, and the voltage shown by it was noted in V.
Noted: 22.5 V
